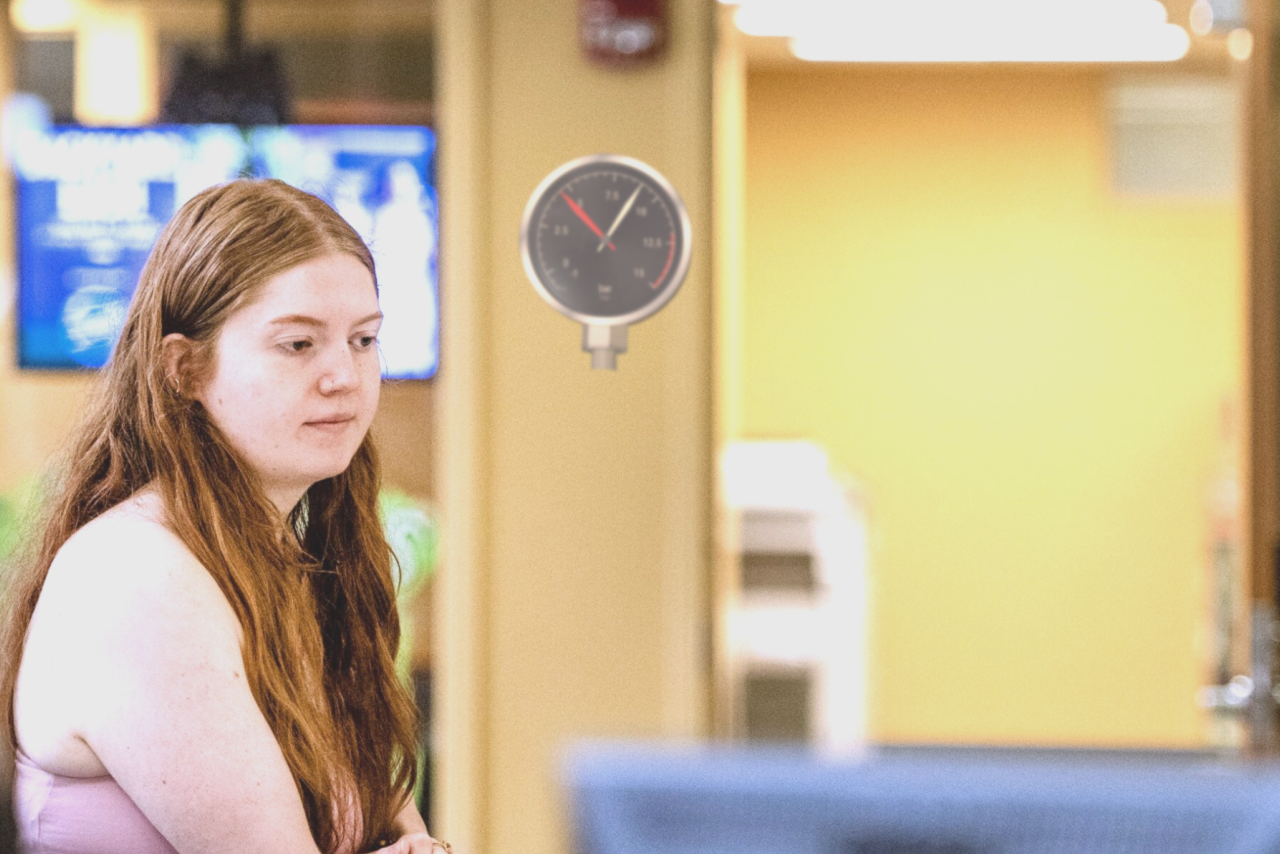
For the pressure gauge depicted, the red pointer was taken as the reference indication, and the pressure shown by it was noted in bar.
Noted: 4.5 bar
